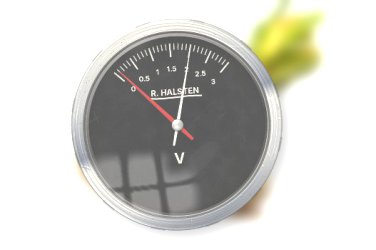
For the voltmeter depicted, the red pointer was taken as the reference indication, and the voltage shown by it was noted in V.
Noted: 0.1 V
